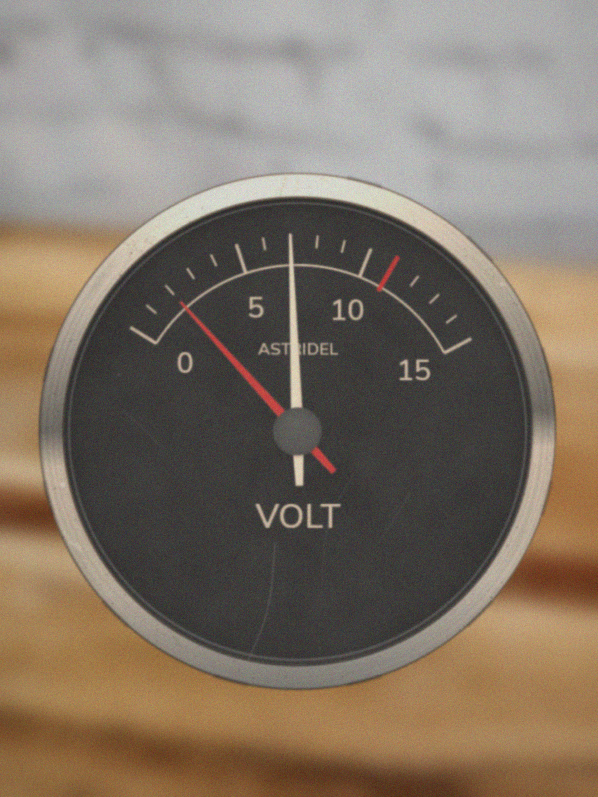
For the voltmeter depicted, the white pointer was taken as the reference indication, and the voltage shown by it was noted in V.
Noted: 7 V
